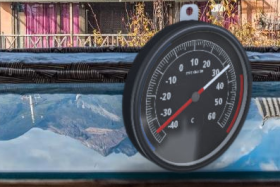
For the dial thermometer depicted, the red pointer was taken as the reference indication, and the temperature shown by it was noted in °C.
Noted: -35 °C
